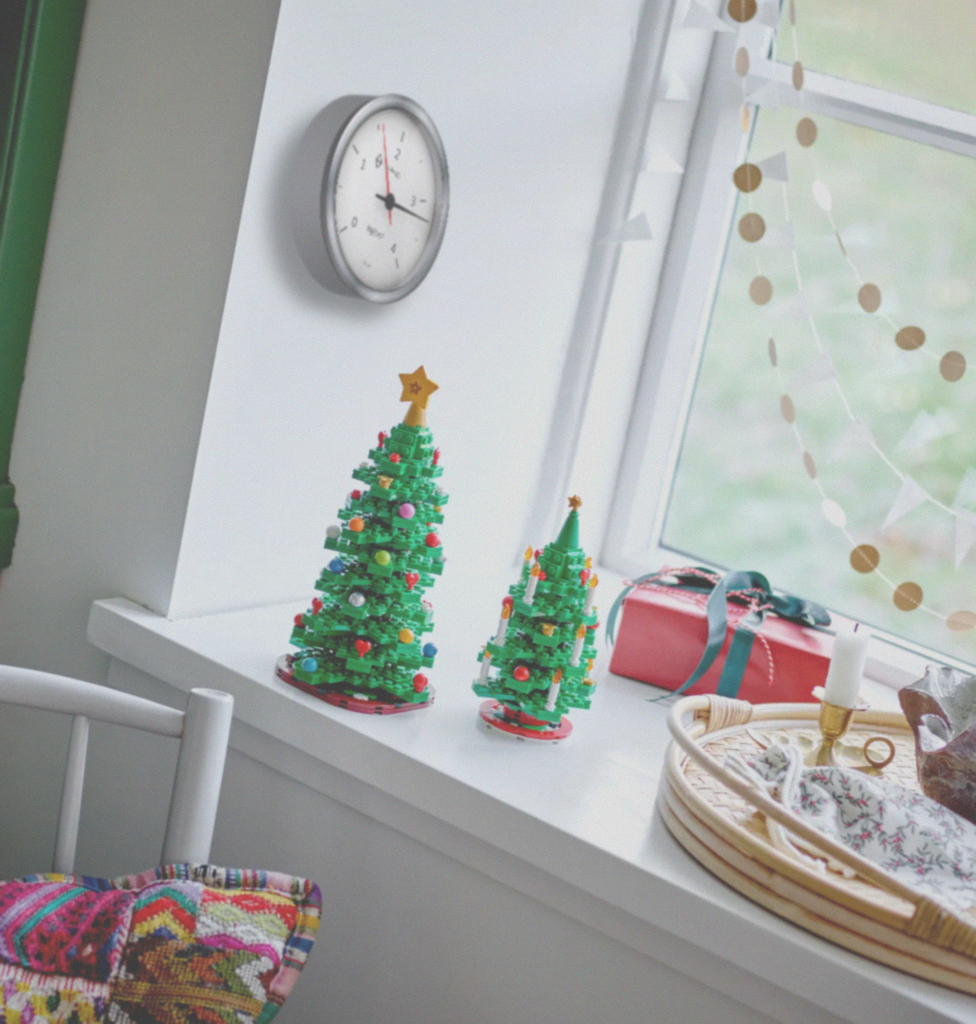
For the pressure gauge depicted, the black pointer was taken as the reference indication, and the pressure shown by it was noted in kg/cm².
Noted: 3.25 kg/cm²
